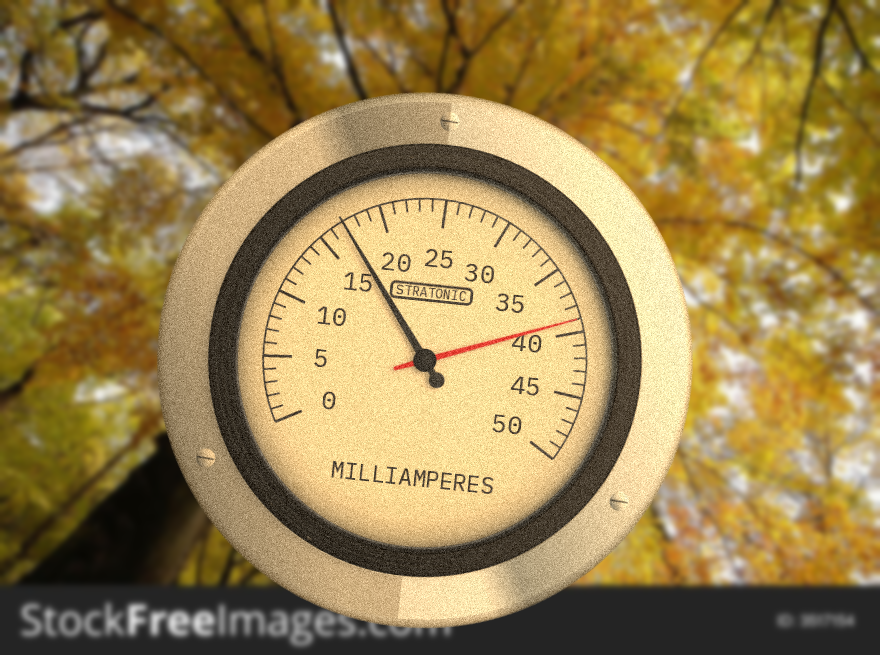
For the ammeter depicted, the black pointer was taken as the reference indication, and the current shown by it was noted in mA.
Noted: 17 mA
